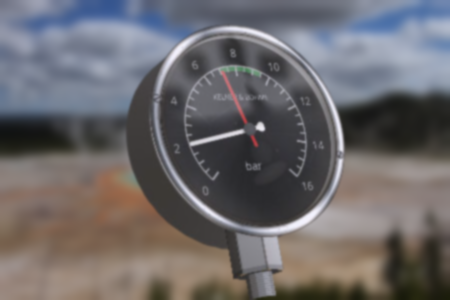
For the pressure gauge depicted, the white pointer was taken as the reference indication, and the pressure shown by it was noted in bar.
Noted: 2 bar
